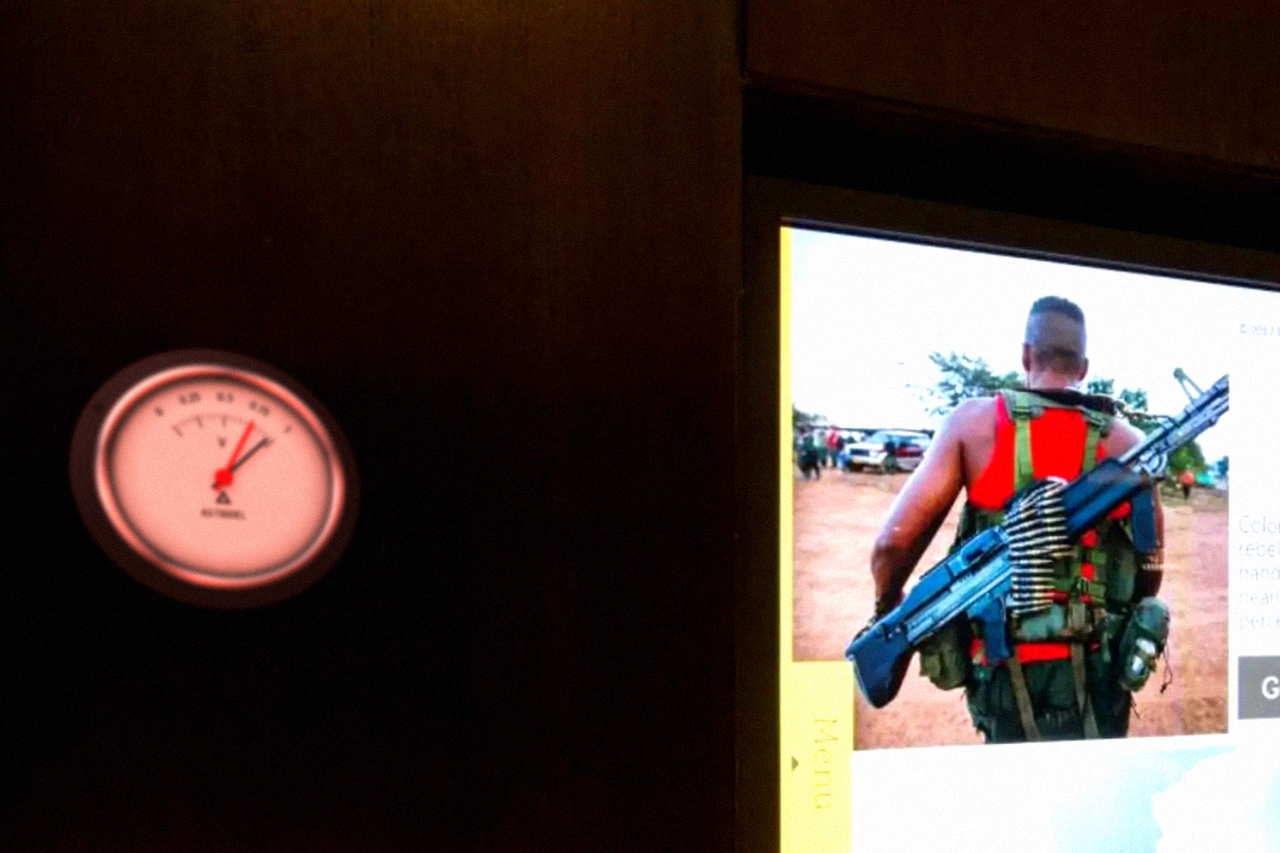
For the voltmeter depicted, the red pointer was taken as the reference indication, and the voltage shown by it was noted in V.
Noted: 0.75 V
